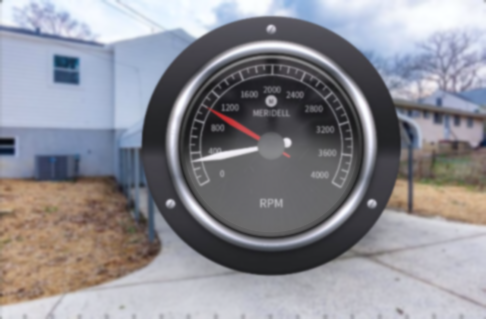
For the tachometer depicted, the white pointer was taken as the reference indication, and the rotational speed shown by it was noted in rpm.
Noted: 300 rpm
